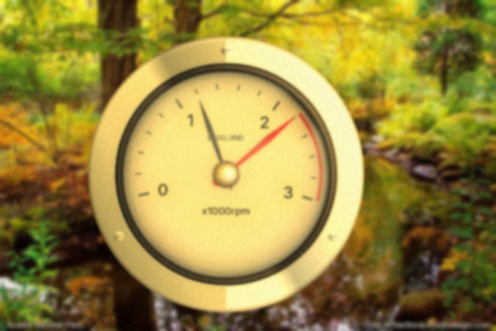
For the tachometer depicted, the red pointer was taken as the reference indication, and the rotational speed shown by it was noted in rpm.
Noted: 2200 rpm
